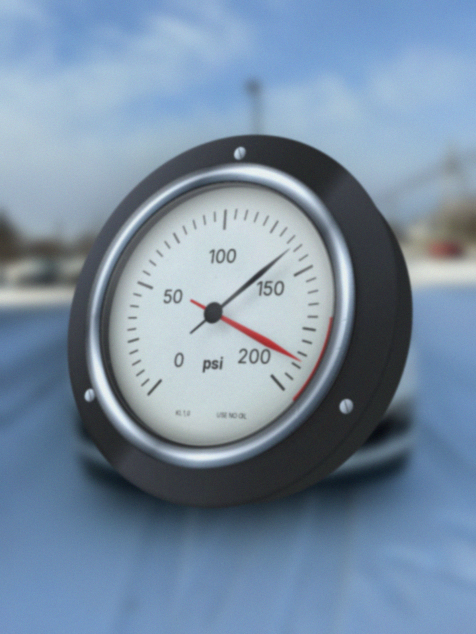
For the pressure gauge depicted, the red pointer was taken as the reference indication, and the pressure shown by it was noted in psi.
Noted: 187.5 psi
